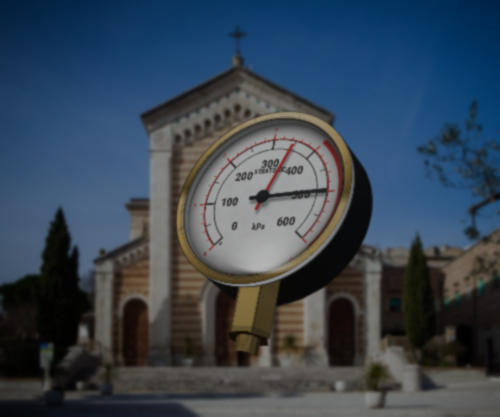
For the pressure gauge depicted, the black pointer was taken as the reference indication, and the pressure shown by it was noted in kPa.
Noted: 500 kPa
